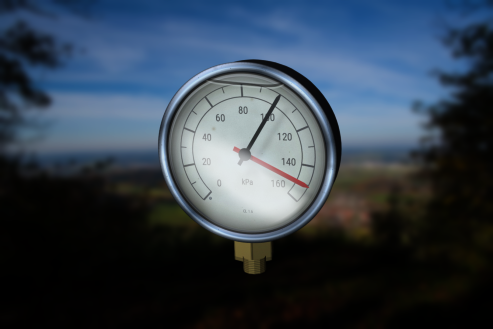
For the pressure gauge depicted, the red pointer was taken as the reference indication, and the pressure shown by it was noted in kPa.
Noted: 150 kPa
